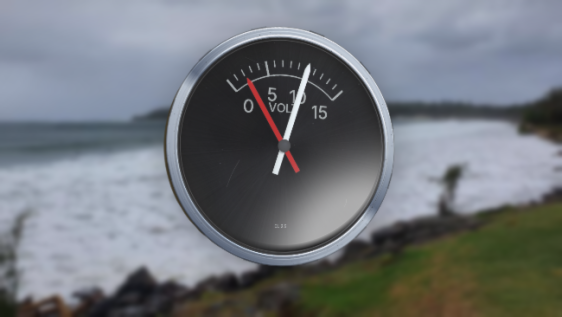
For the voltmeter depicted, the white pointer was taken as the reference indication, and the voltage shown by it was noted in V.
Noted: 10 V
